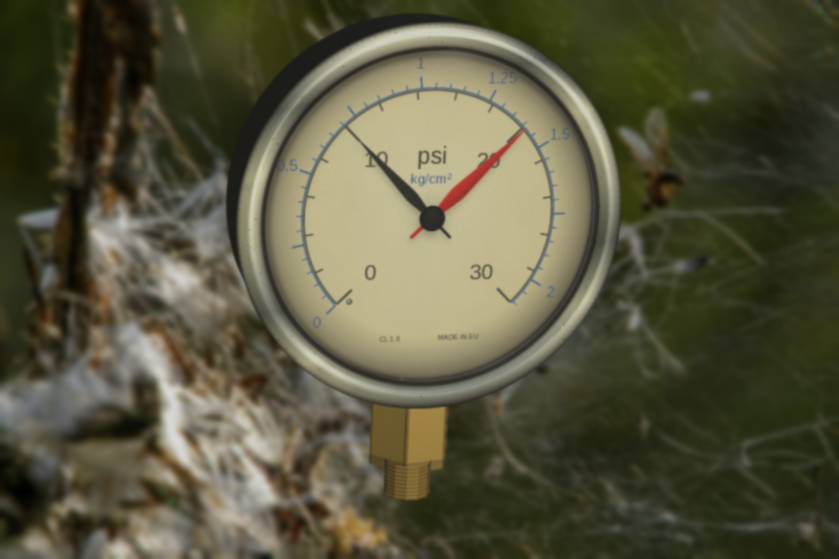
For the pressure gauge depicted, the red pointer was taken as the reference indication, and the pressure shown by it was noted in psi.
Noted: 20 psi
